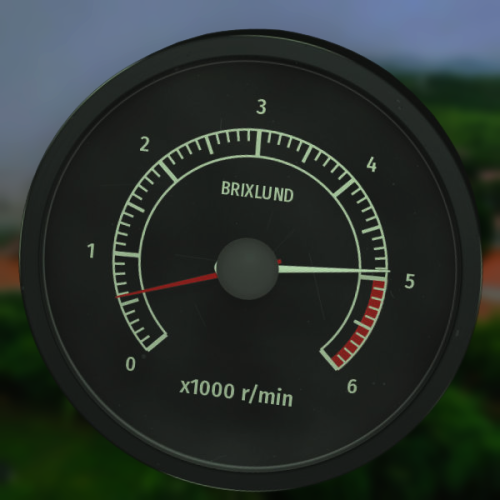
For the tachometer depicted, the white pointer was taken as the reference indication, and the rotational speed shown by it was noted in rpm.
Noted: 4900 rpm
